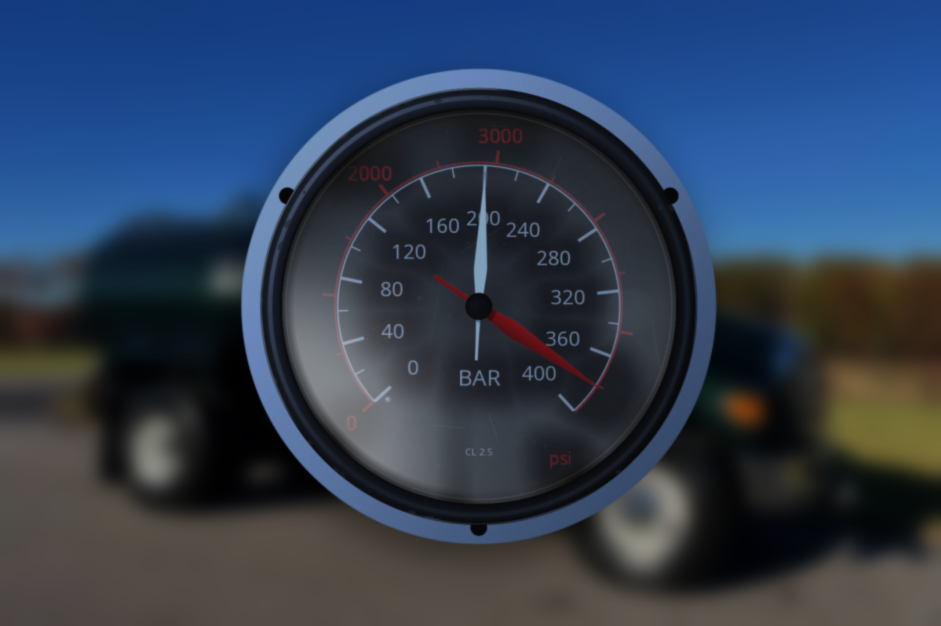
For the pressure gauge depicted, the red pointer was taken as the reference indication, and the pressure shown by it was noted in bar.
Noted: 380 bar
